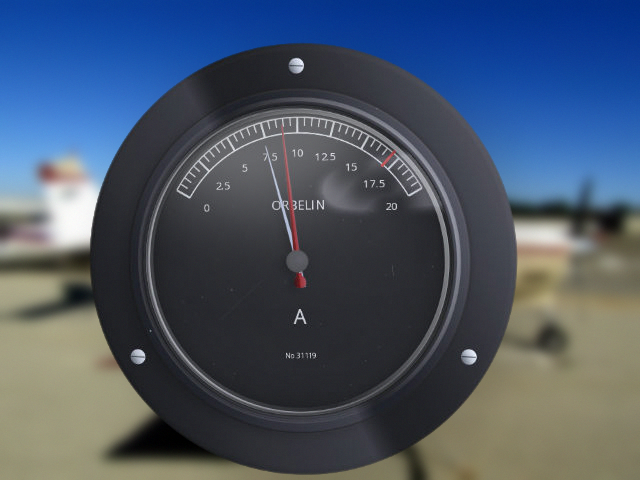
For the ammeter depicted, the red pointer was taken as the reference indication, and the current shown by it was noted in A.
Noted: 9 A
